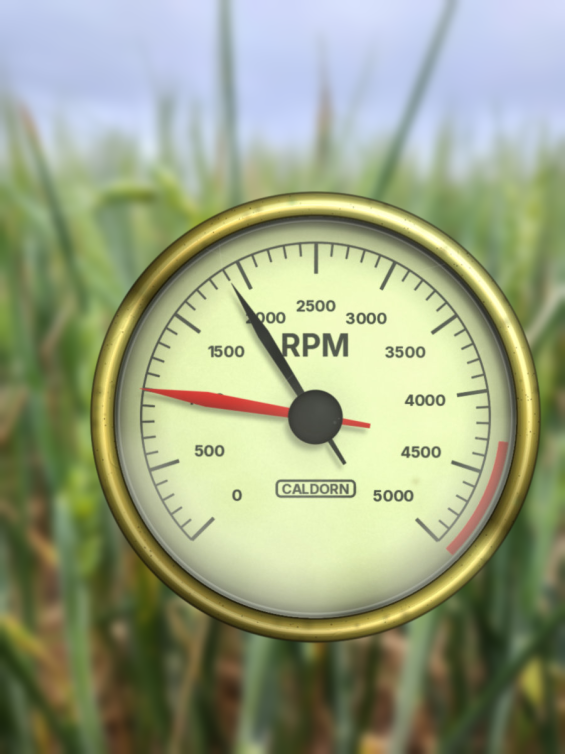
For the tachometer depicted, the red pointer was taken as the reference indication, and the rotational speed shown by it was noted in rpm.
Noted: 1000 rpm
